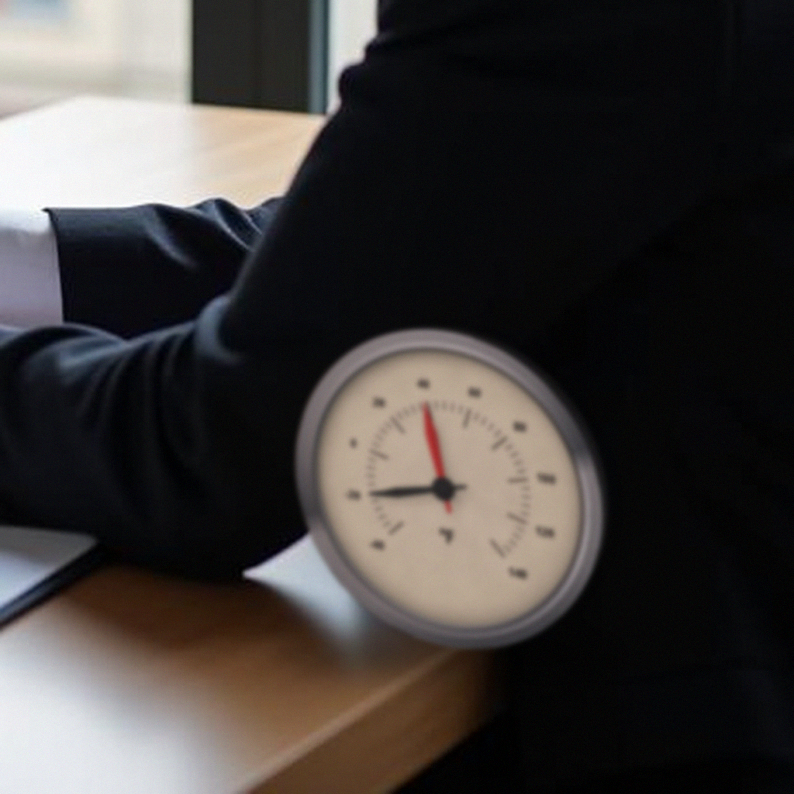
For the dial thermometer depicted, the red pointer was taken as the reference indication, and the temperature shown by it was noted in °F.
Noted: 40 °F
